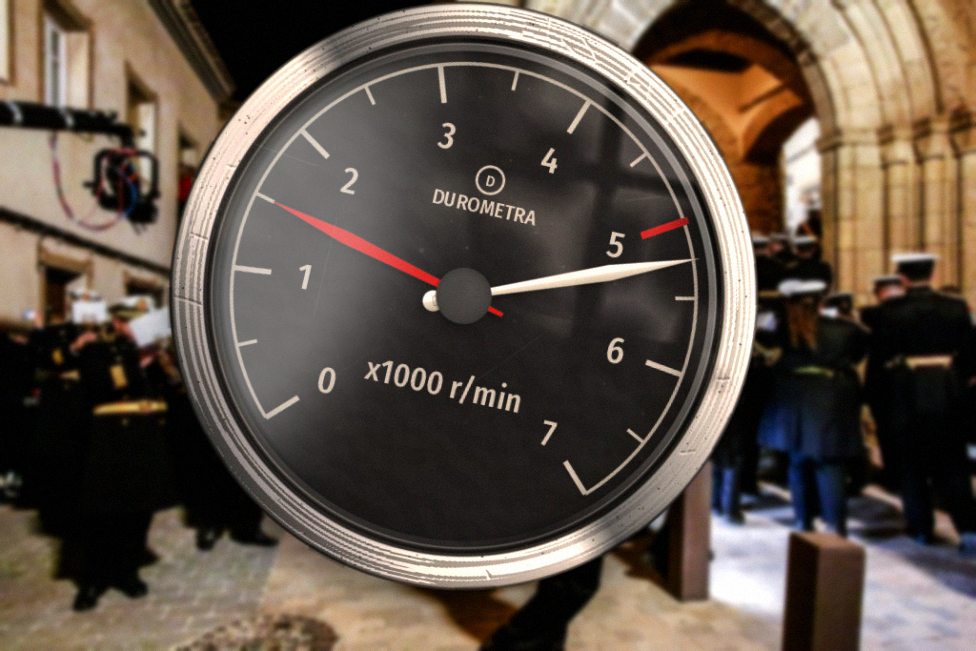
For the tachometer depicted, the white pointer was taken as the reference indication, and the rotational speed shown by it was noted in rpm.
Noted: 5250 rpm
